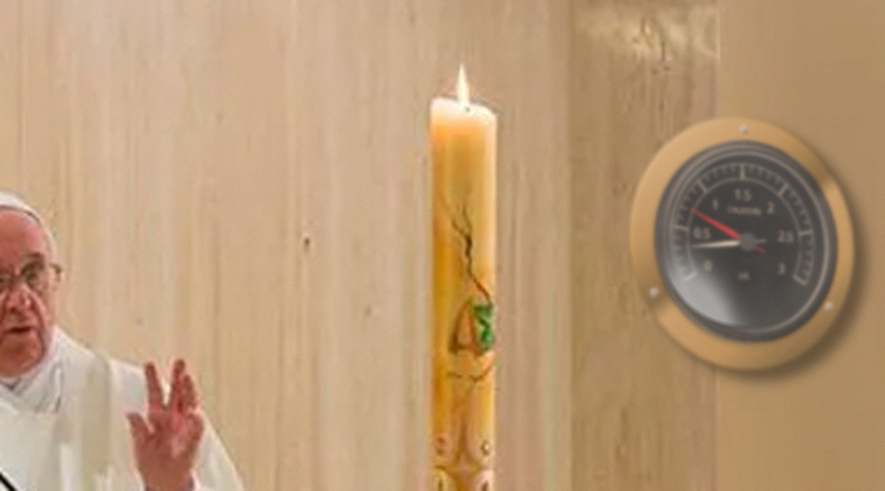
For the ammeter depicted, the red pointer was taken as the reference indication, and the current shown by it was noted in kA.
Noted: 0.7 kA
